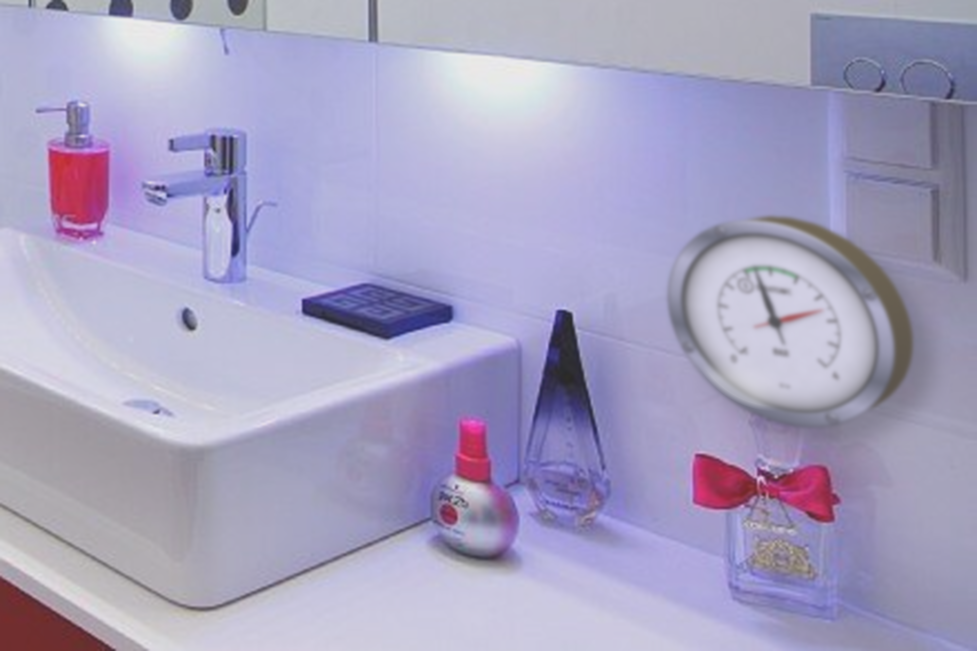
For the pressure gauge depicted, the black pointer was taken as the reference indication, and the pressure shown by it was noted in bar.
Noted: 1.8 bar
